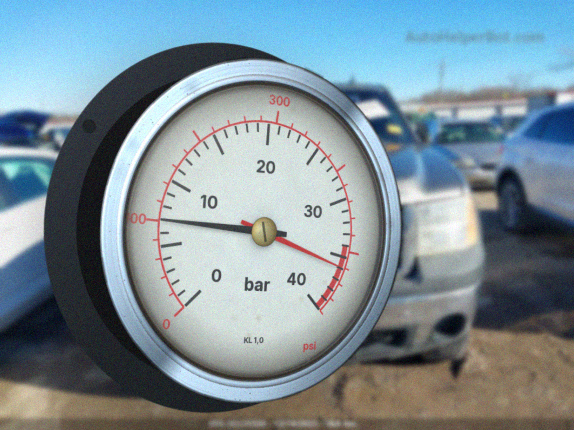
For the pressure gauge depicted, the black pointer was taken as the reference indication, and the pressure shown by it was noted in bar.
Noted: 7 bar
